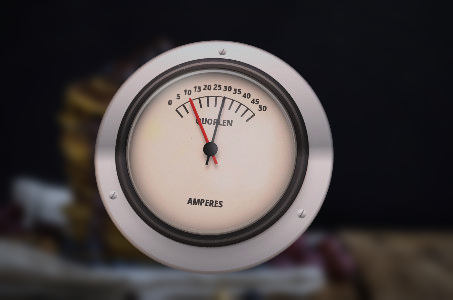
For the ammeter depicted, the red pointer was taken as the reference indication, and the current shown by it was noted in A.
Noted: 10 A
